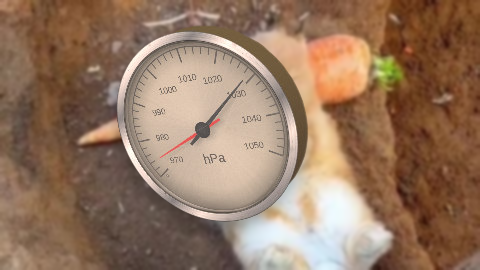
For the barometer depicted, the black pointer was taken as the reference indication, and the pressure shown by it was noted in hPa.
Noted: 1029 hPa
